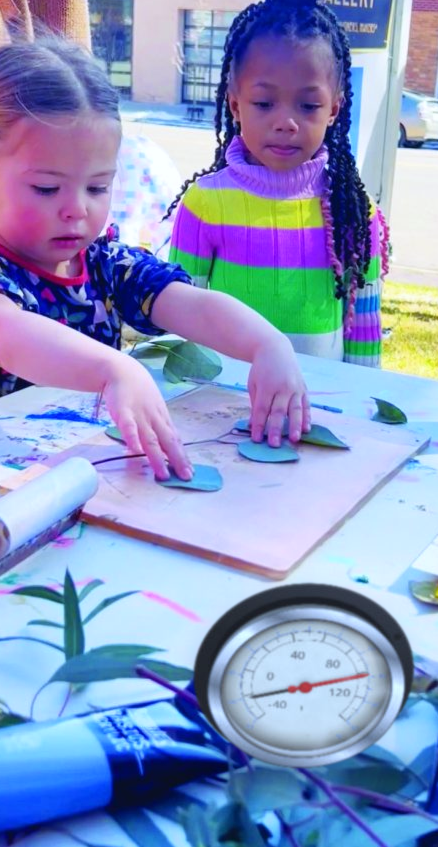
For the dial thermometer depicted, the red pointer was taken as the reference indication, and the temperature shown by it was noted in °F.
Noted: 100 °F
